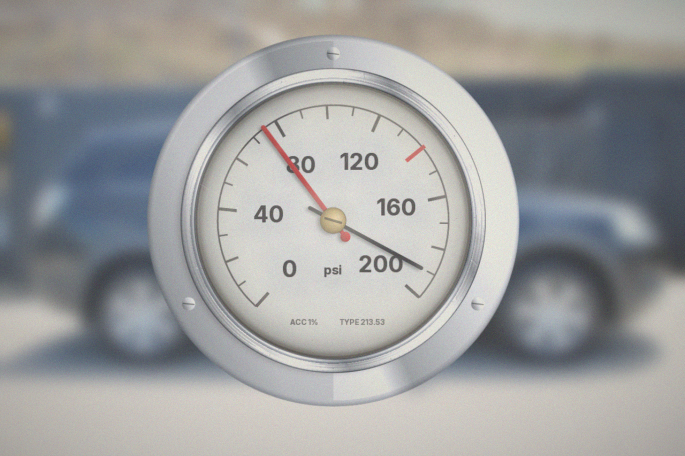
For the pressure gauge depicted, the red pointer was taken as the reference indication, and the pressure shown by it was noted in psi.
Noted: 75 psi
